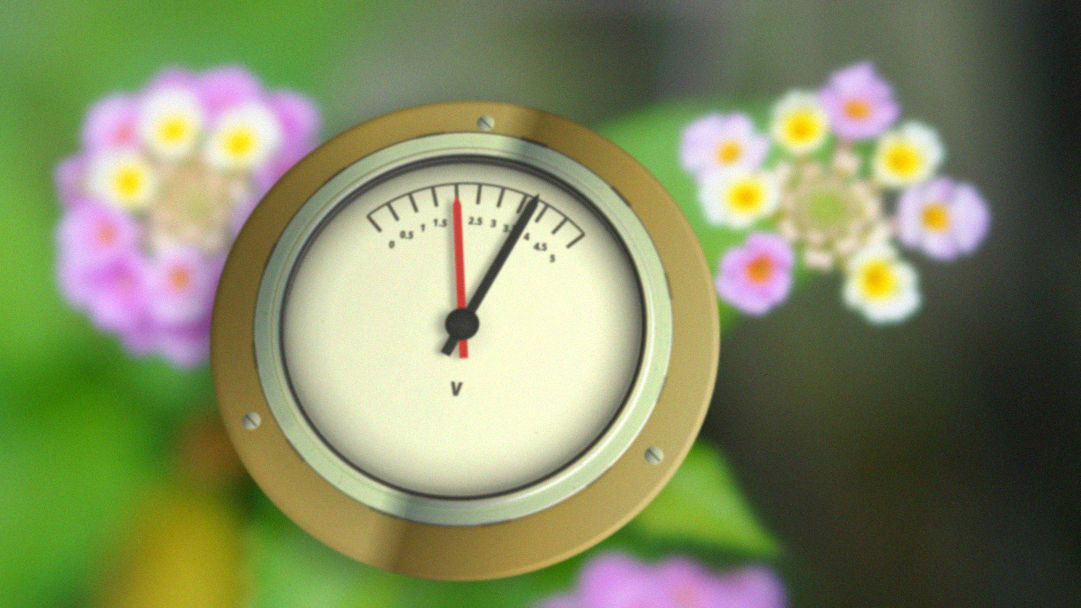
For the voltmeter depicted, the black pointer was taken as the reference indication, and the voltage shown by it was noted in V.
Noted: 3.75 V
